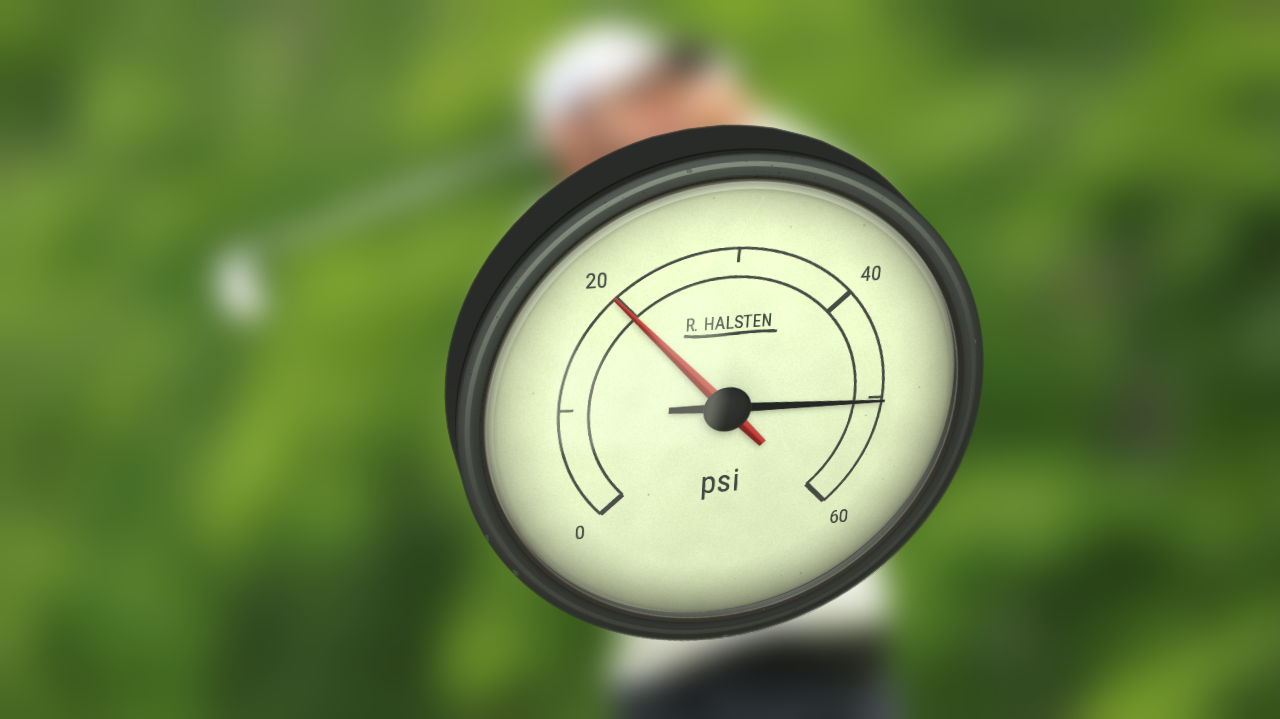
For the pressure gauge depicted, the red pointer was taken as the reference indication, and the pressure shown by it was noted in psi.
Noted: 20 psi
